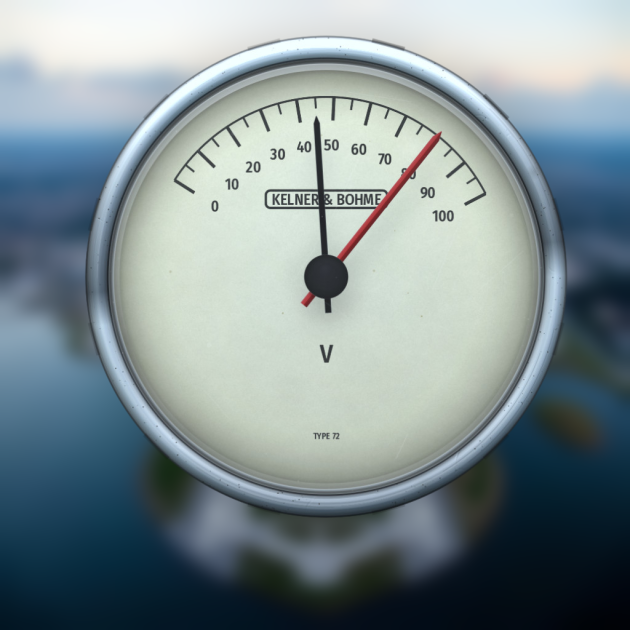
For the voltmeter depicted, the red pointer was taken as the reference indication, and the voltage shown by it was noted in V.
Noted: 80 V
